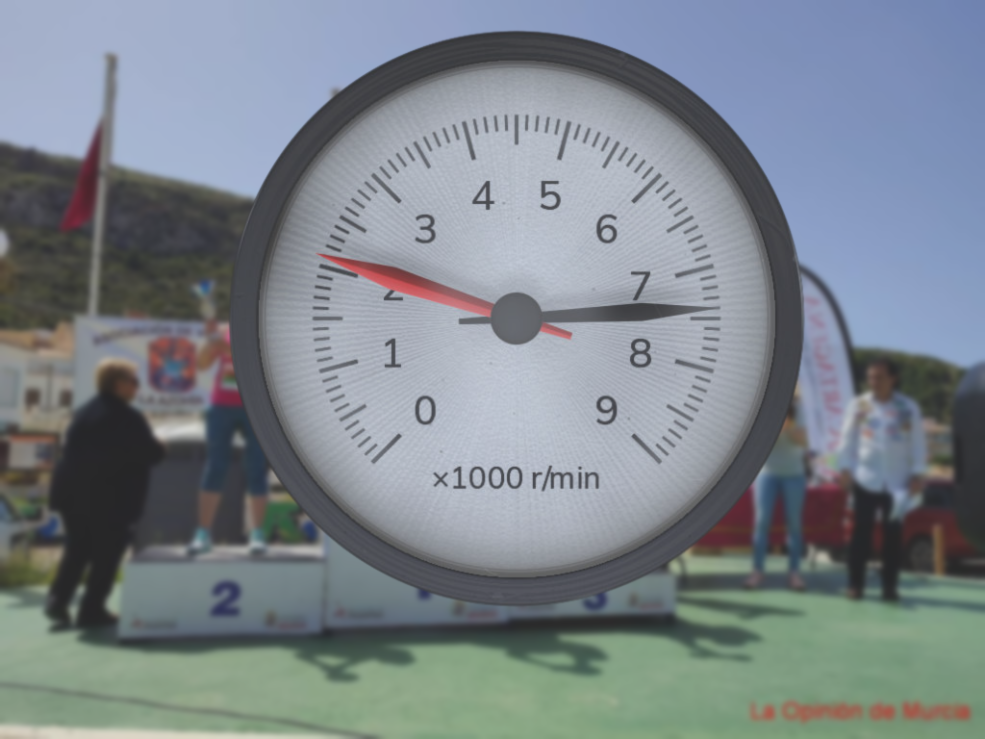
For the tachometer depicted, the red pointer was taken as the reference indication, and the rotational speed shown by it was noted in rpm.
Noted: 2100 rpm
